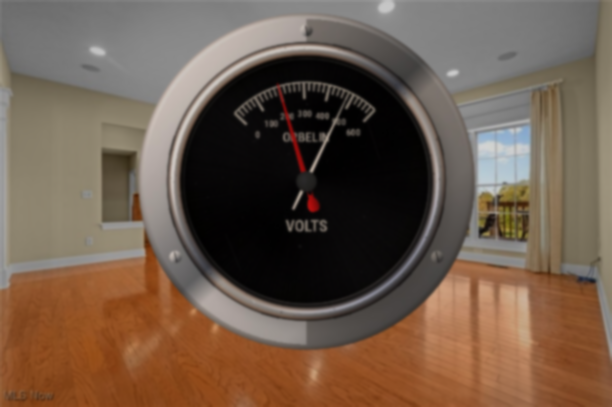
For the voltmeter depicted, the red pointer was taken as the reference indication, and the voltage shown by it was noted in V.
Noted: 200 V
